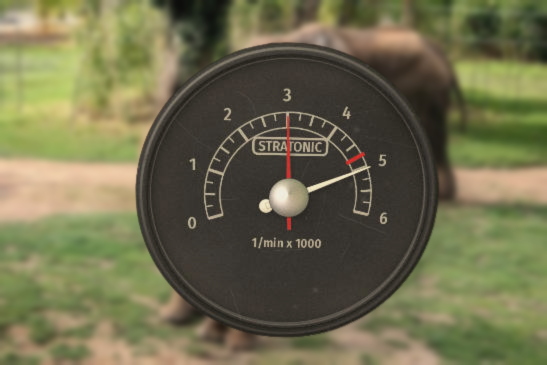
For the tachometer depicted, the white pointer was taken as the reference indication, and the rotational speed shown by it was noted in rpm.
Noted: 5000 rpm
